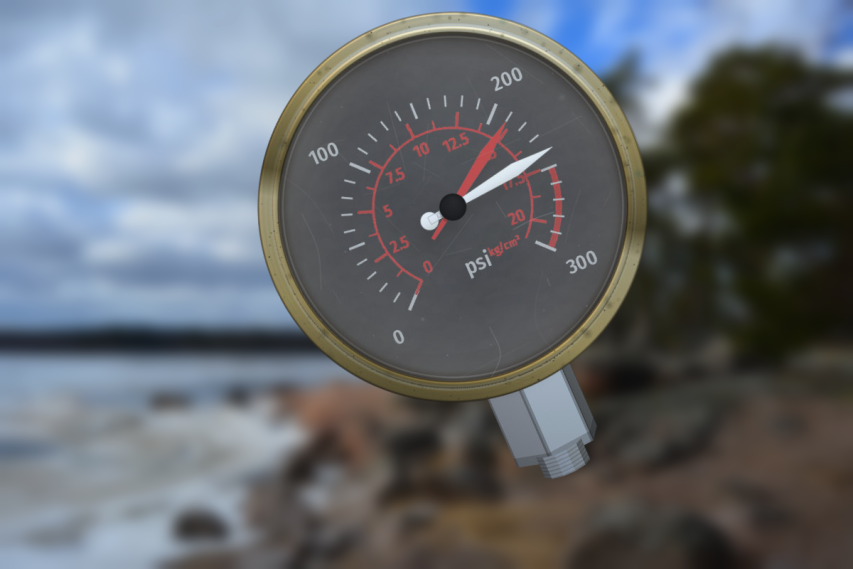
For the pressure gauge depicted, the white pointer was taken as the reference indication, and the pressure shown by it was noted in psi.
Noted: 240 psi
